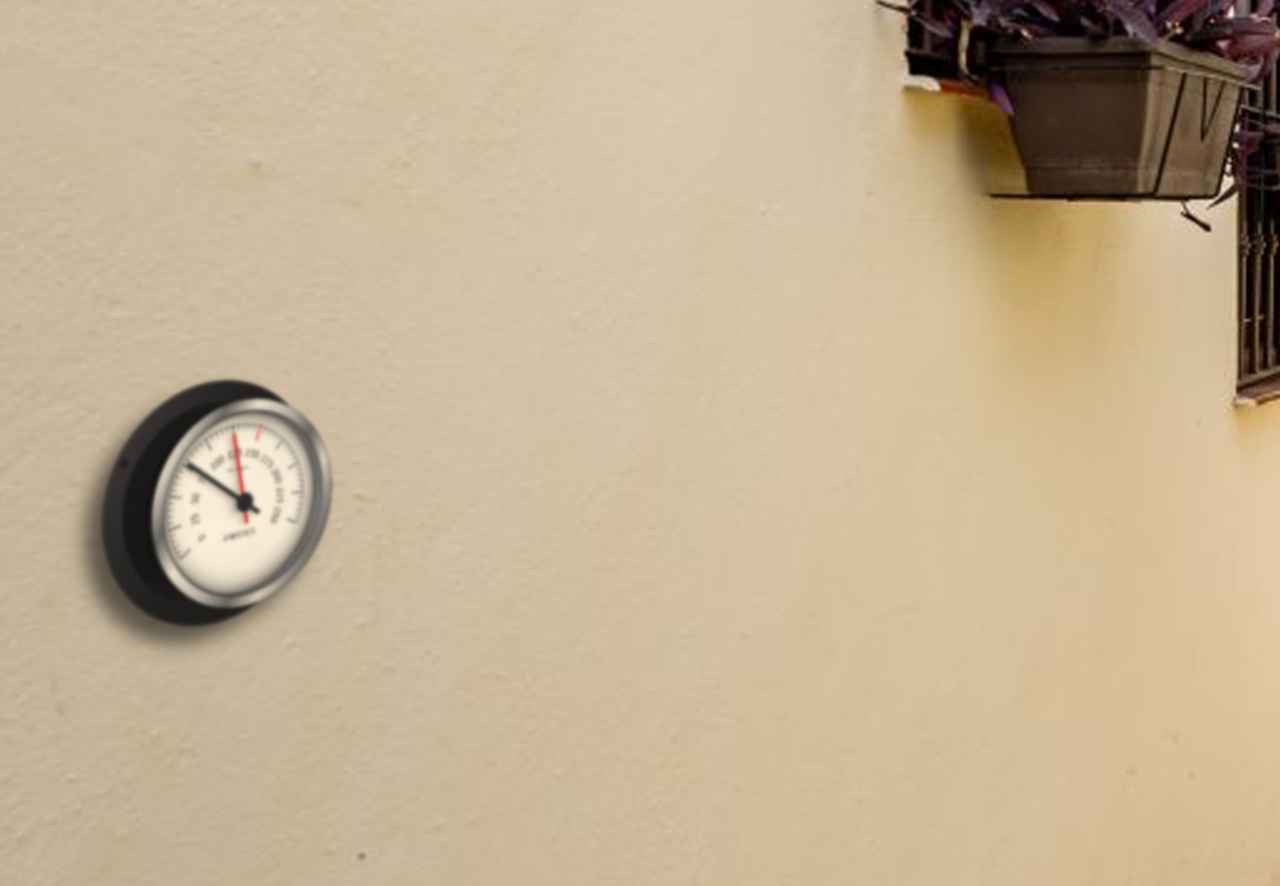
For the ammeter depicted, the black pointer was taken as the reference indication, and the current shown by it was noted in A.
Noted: 75 A
